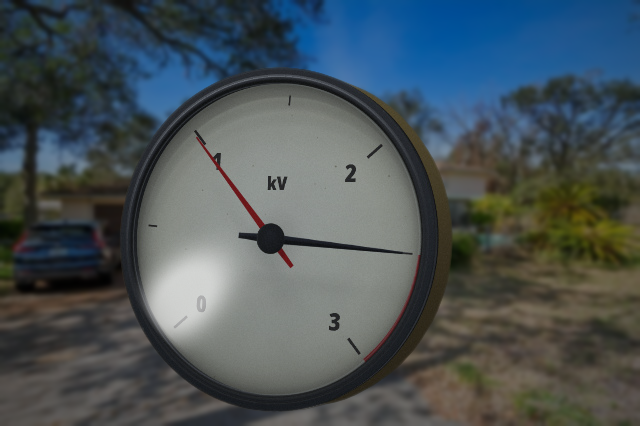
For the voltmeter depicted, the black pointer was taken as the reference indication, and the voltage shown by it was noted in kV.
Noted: 2.5 kV
